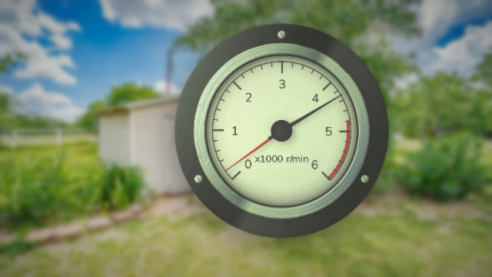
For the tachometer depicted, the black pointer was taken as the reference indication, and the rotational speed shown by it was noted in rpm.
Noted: 4300 rpm
